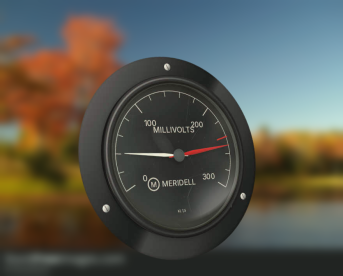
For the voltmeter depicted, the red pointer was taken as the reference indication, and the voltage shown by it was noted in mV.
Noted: 250 mV
